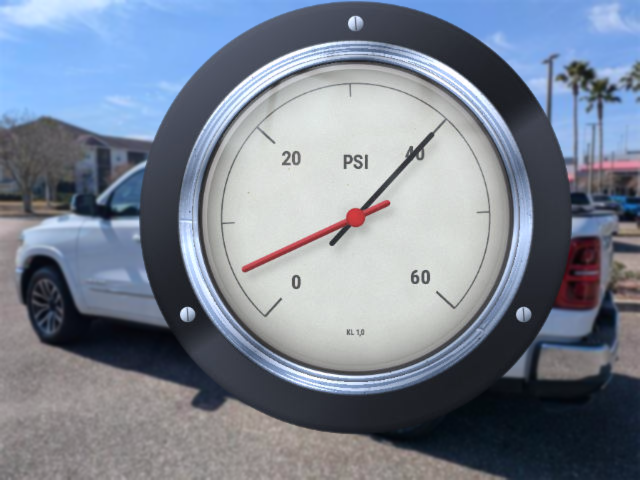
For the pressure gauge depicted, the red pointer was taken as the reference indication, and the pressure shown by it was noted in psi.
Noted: 5 psi
